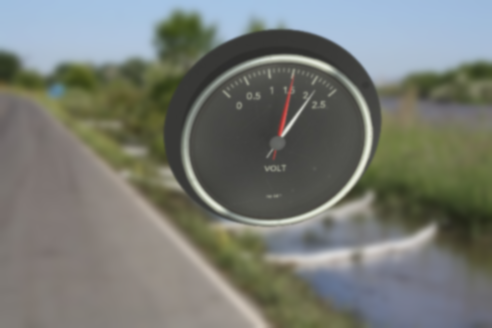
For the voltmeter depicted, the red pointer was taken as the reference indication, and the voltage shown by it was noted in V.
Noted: 1.5 V
